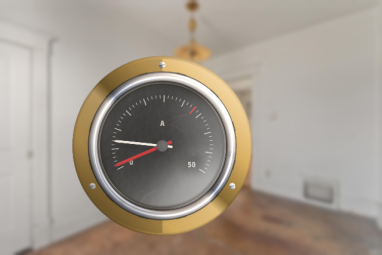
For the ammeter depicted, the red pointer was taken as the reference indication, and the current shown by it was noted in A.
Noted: 1 A
